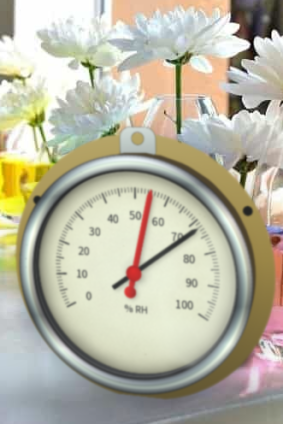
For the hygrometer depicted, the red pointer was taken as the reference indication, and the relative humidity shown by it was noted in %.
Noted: 55 %
